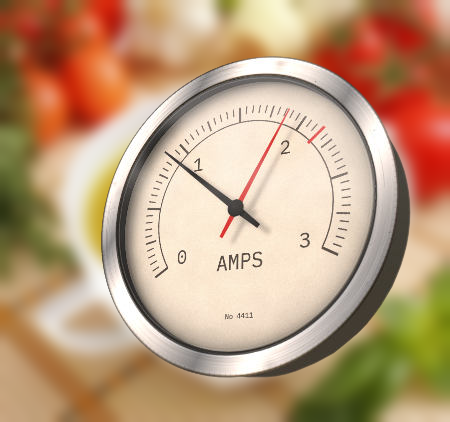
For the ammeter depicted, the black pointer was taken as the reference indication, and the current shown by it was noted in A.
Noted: 0.9 A
